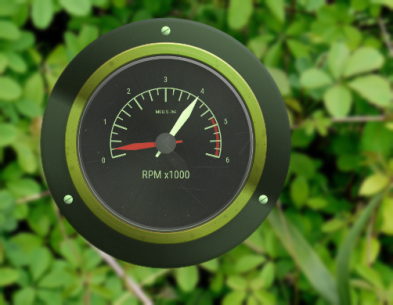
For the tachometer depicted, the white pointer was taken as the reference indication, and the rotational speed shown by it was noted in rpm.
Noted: 4000 rpm
